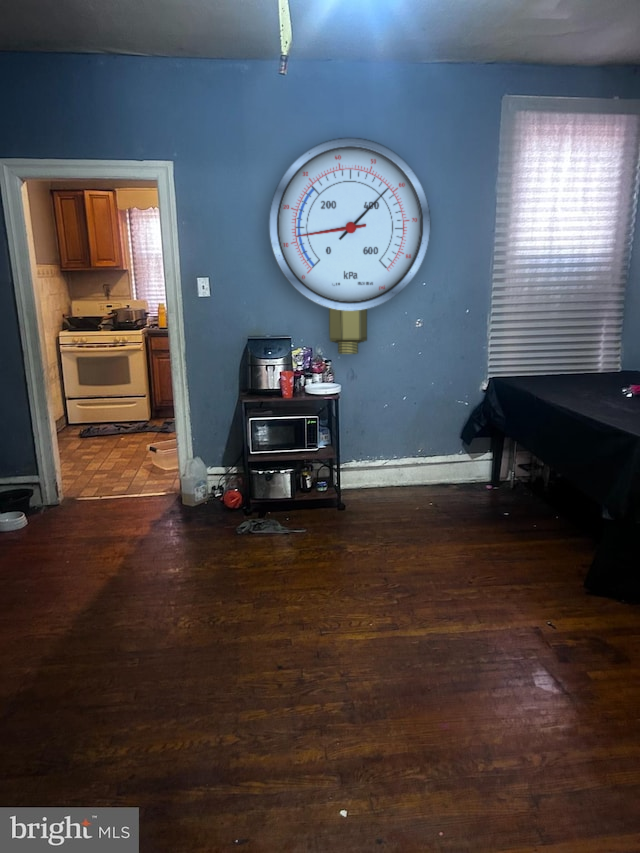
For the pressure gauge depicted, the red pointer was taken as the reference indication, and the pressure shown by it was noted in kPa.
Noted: 80 kPa
